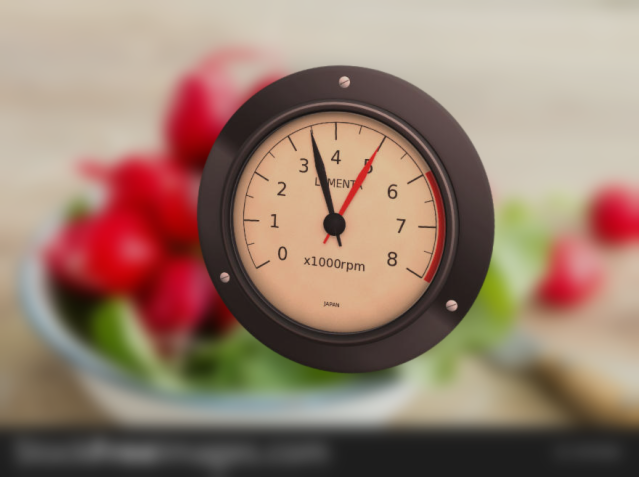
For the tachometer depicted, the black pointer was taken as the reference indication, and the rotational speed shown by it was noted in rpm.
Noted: 3500 rpm
